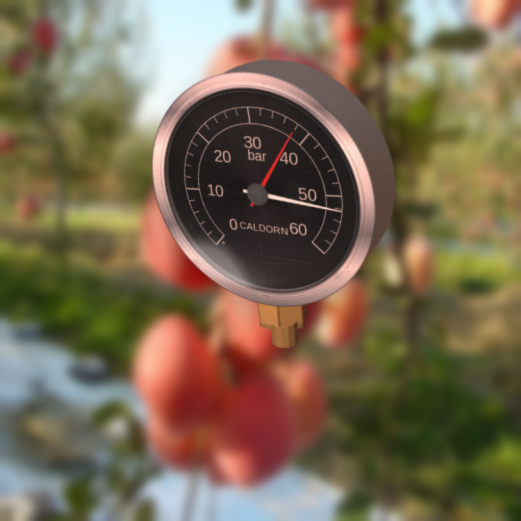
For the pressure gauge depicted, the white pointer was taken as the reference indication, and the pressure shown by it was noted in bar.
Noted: 52 bar
